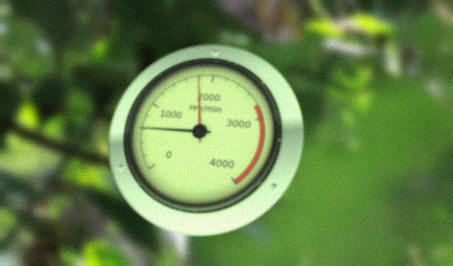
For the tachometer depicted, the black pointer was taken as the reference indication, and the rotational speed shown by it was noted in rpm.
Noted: 600 rpm
